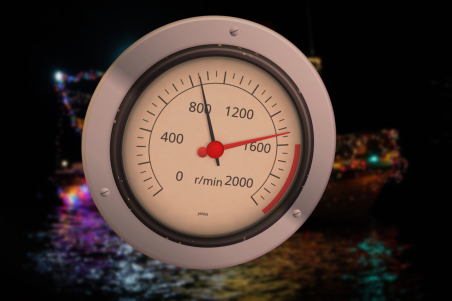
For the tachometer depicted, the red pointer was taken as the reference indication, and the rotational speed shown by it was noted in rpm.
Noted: 1525 rpm
